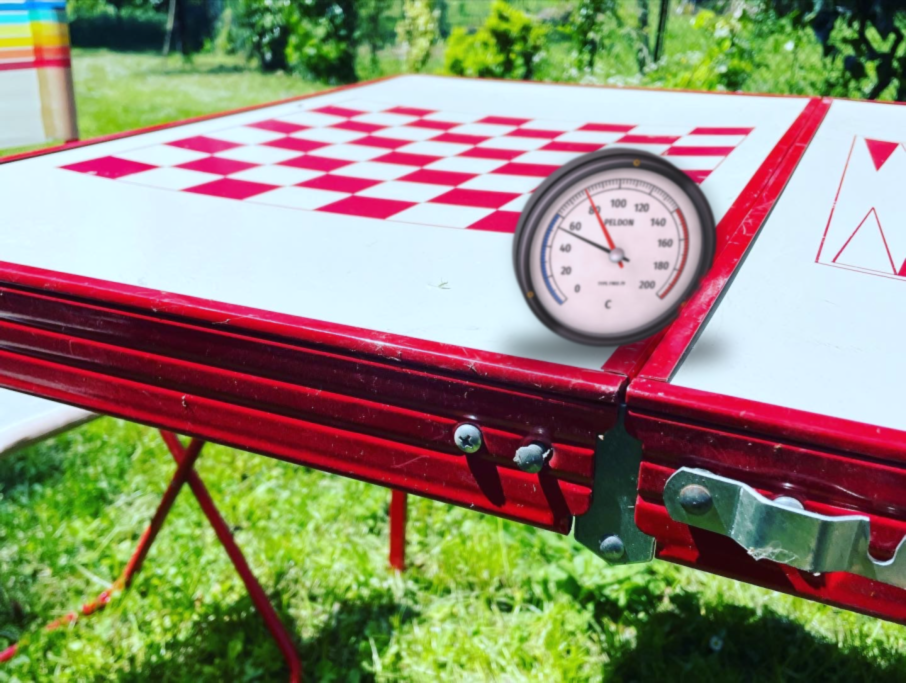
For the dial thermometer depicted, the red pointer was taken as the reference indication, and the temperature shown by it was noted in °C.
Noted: 80 °C
